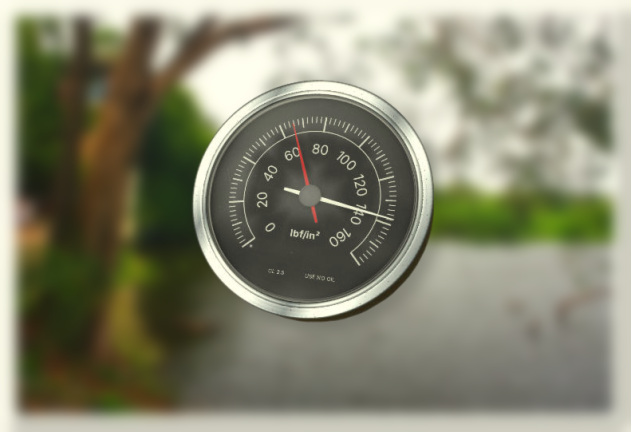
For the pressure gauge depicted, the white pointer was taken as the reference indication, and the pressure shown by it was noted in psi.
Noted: 138 psi
